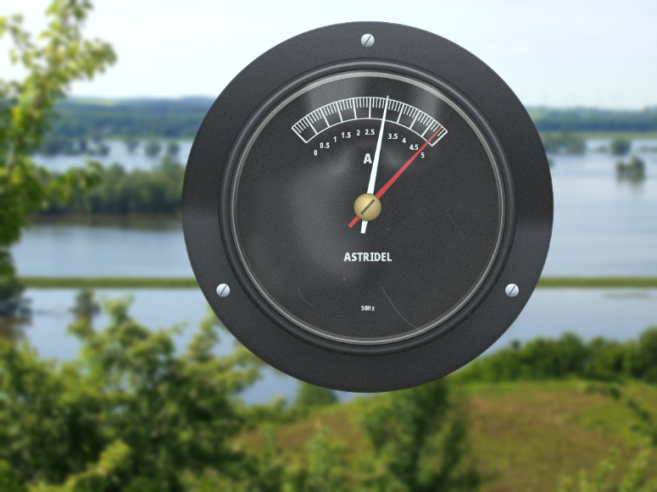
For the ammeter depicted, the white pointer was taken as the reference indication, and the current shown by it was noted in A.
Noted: 3 A
